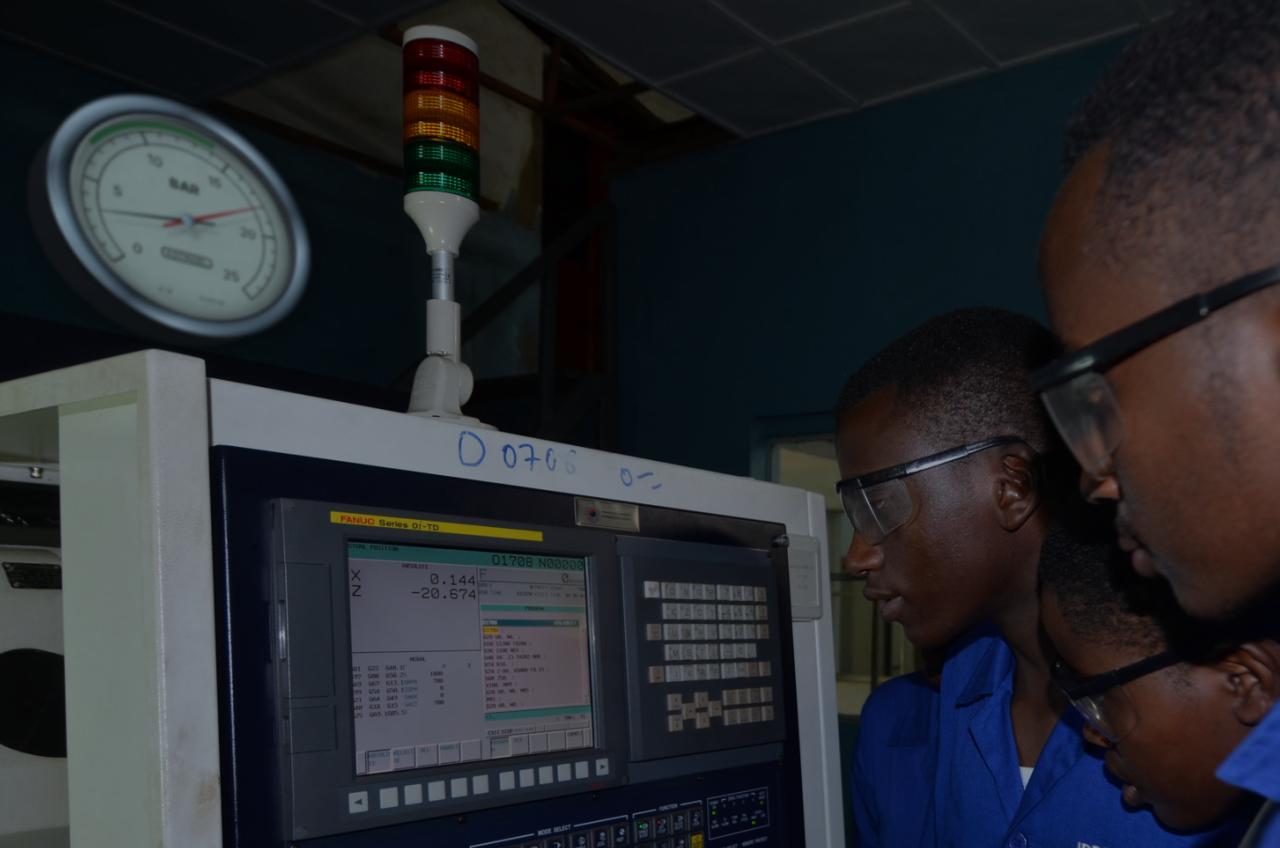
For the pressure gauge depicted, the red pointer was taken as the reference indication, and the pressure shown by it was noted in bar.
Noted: 18 bar
